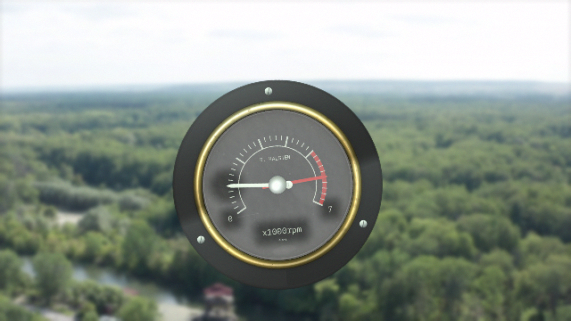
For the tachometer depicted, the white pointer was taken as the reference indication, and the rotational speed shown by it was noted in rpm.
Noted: 1000 rpm
